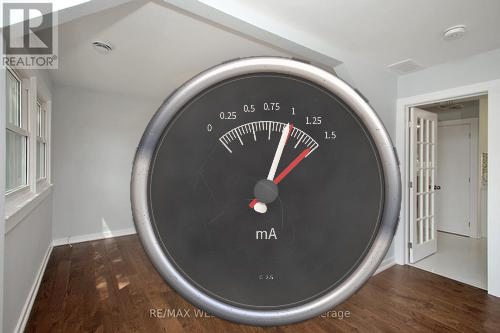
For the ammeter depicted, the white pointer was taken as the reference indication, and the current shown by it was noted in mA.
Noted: 1 mA
